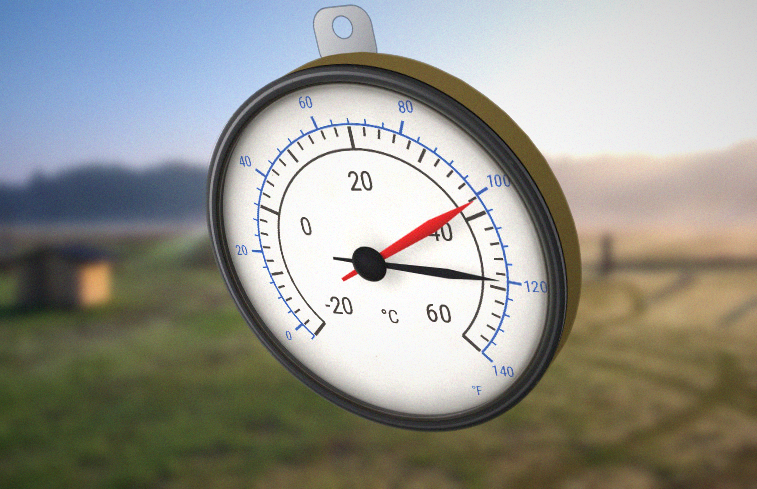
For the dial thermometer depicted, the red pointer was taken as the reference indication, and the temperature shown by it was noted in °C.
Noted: 38 °C
